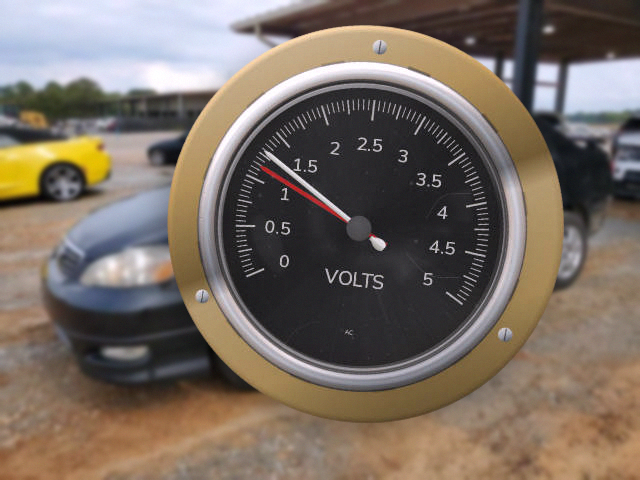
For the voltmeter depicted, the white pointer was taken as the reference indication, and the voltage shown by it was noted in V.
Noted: 1.3 V
